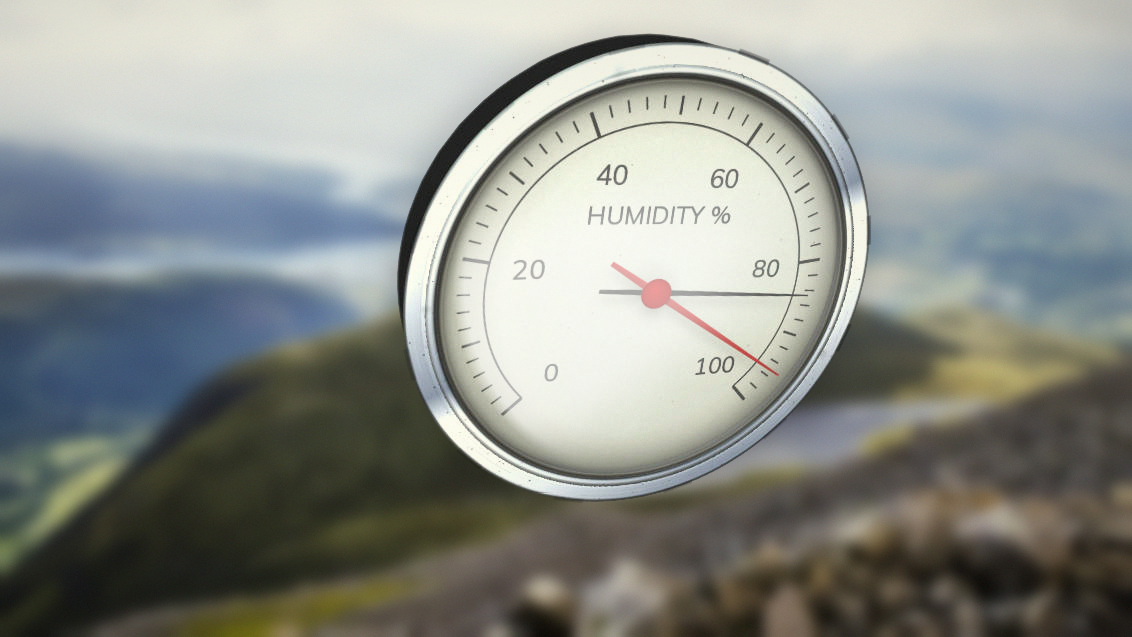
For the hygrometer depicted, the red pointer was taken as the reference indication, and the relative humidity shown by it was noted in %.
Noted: 95 %
